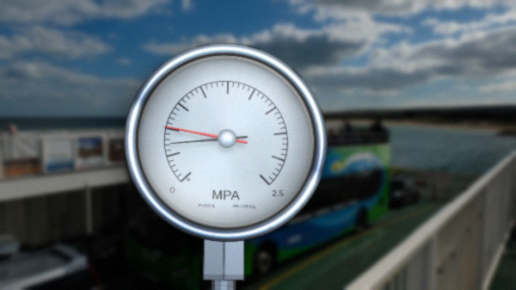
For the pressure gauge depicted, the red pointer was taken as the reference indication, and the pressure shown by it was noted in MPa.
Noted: 0.5 MPa
